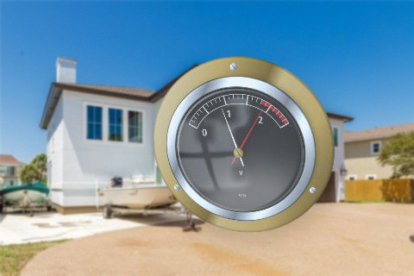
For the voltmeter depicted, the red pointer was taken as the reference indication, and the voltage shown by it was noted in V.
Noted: 1.9 V
